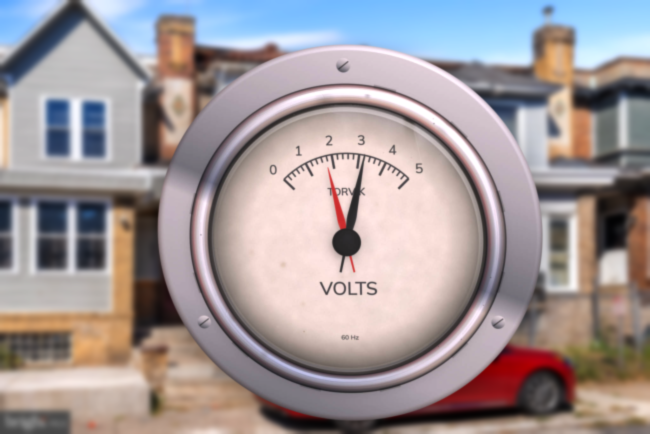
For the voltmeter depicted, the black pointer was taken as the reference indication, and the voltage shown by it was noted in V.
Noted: 3.2 V
